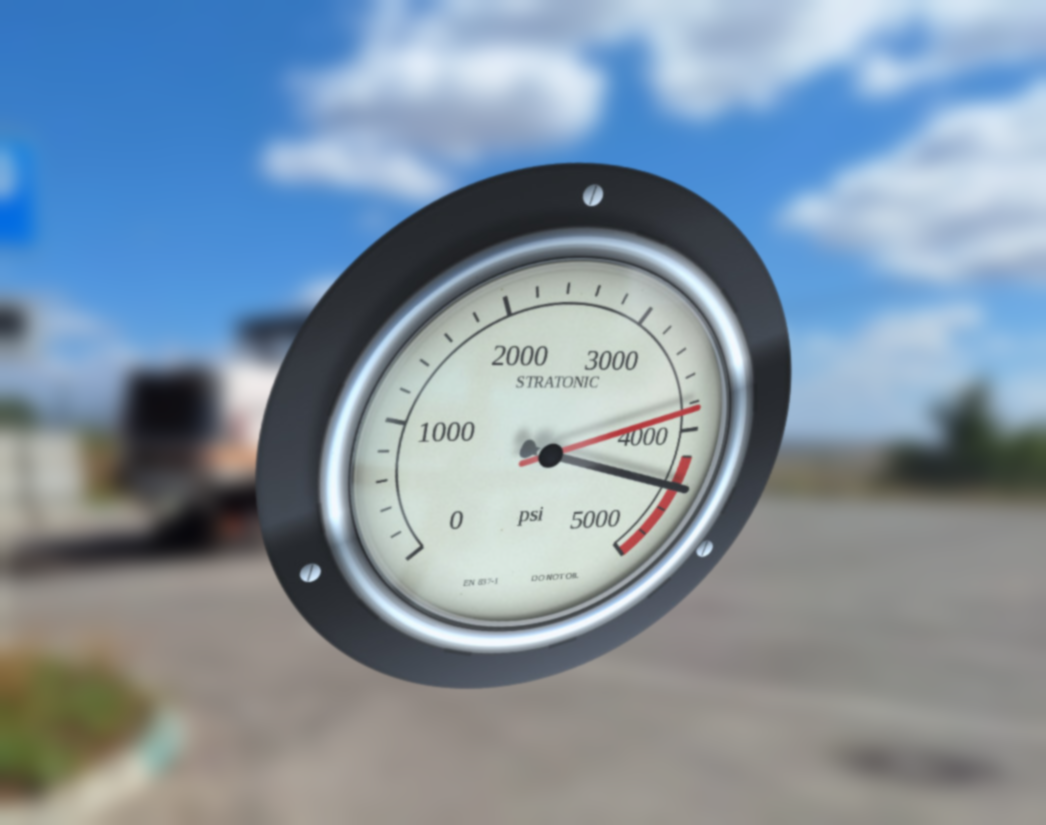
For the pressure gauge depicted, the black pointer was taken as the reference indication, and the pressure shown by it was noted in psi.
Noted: 4400 psi
